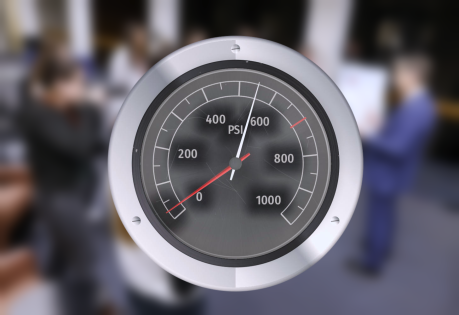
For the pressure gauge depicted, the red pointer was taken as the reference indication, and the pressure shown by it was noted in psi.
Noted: 25 psi
